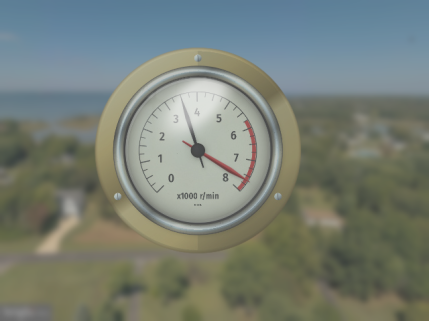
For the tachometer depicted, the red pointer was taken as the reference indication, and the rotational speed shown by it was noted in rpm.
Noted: 7625 rpm
